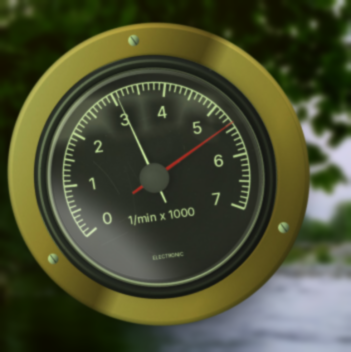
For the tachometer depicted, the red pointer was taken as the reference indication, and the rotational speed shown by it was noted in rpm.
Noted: 5400 rpm
